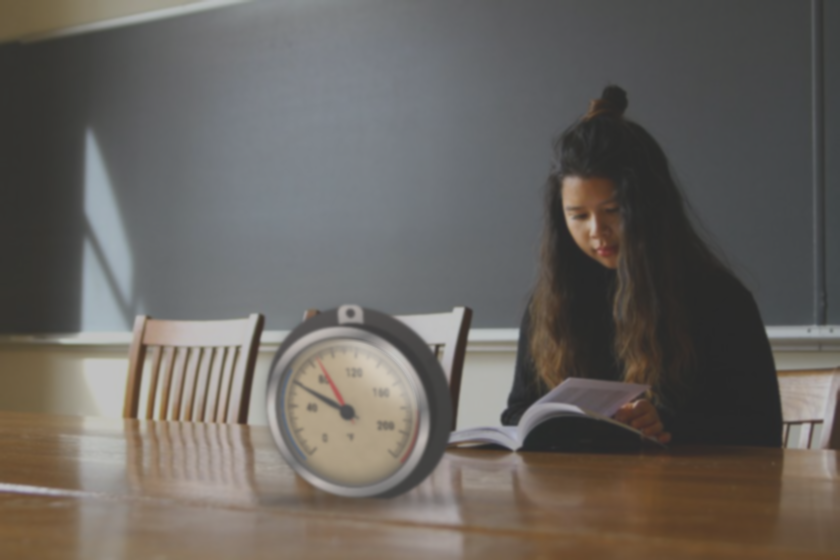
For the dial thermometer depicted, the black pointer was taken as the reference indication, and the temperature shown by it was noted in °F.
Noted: 60 °F
